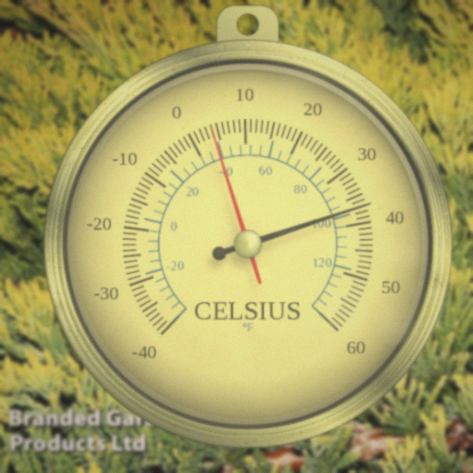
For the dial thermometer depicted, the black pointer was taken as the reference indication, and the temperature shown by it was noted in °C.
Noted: 37 °C
